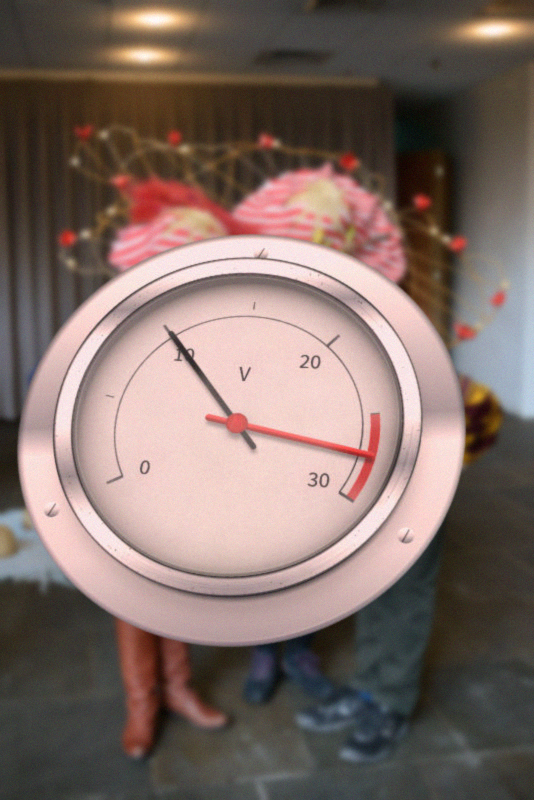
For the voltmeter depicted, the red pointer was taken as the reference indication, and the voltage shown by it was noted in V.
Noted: 27.5 V
